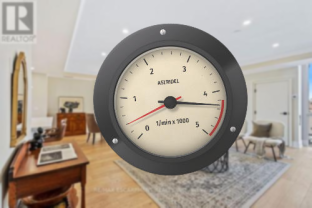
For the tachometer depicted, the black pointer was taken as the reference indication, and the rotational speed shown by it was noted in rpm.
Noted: 4300 rpm
